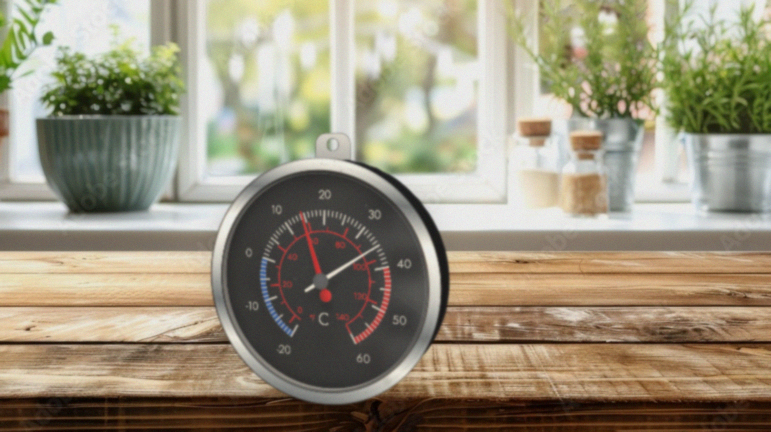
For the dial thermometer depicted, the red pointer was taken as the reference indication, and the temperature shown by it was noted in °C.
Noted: 15 °C
